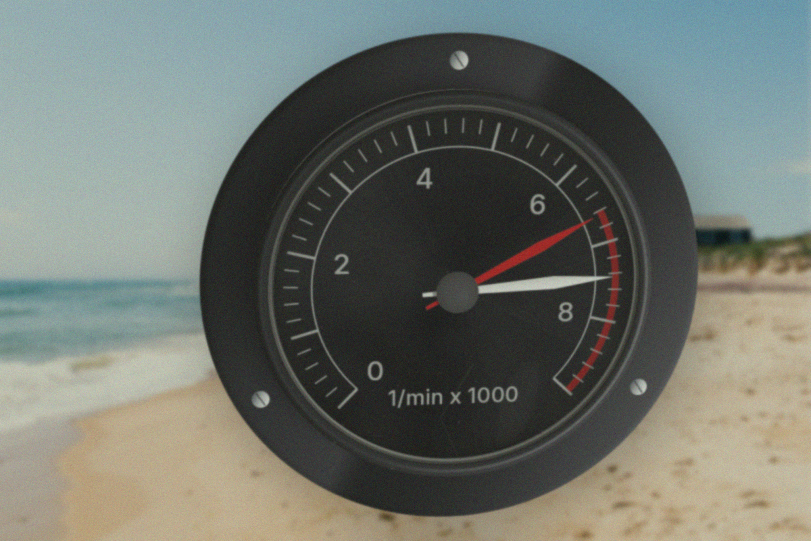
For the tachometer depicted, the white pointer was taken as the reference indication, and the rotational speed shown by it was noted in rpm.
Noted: 7400 rpm
